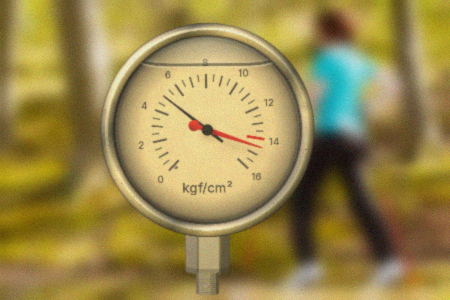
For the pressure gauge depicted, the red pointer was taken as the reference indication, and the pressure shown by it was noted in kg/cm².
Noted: 14.5 kg/cm²
